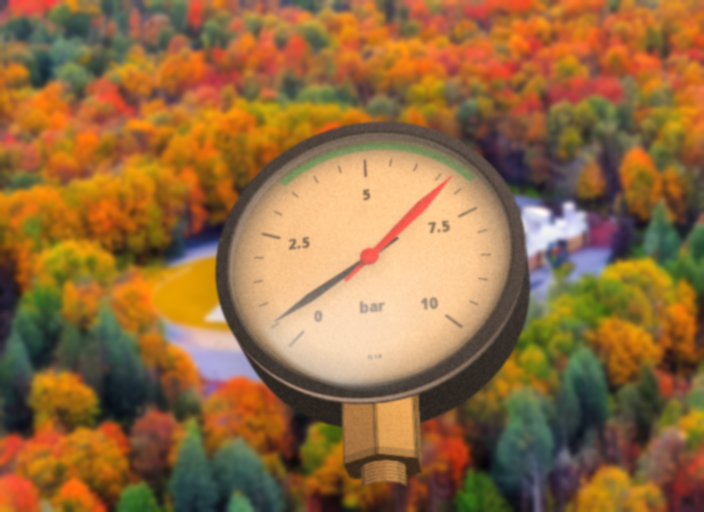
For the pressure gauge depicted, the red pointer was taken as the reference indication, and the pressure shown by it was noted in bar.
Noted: 6.75 bar
